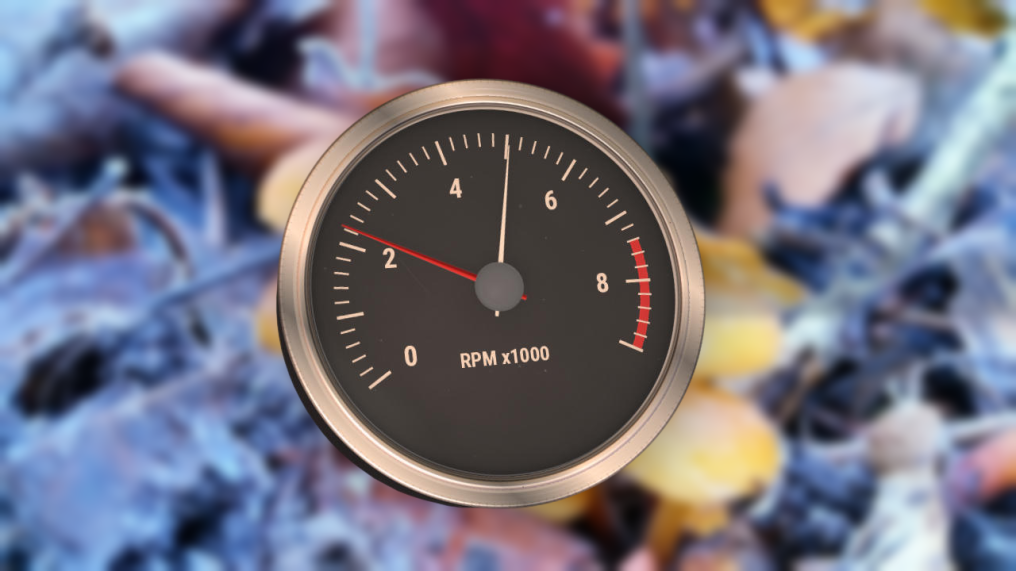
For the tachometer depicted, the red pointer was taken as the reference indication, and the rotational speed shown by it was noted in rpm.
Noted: 2200 rpm
